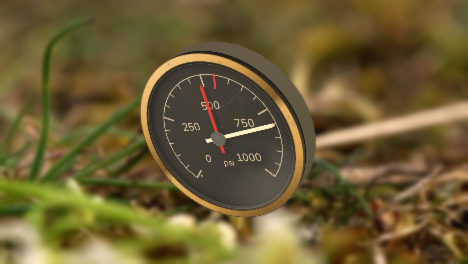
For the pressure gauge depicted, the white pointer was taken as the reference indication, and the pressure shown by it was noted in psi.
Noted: 800 psi
